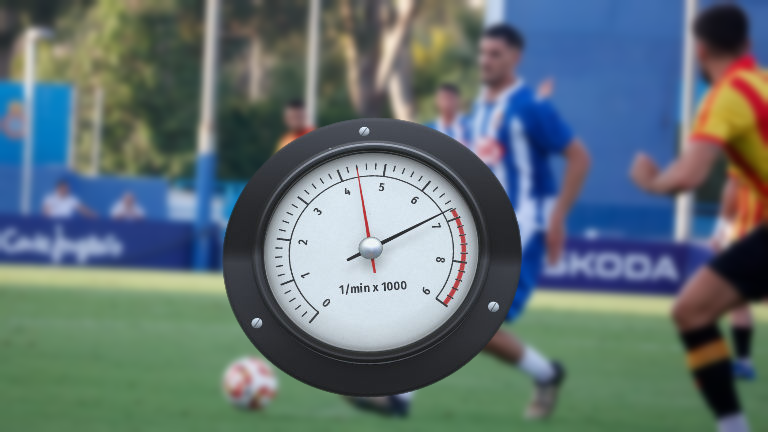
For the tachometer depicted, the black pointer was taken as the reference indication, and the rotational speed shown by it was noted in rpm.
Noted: 6800 rpm
